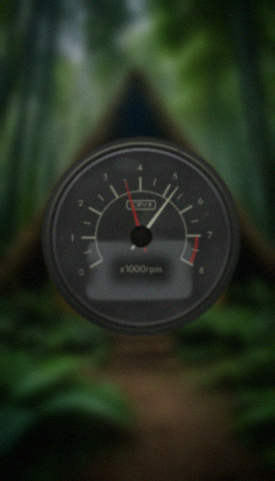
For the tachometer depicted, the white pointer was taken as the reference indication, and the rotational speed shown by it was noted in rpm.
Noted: 5250 rpm
